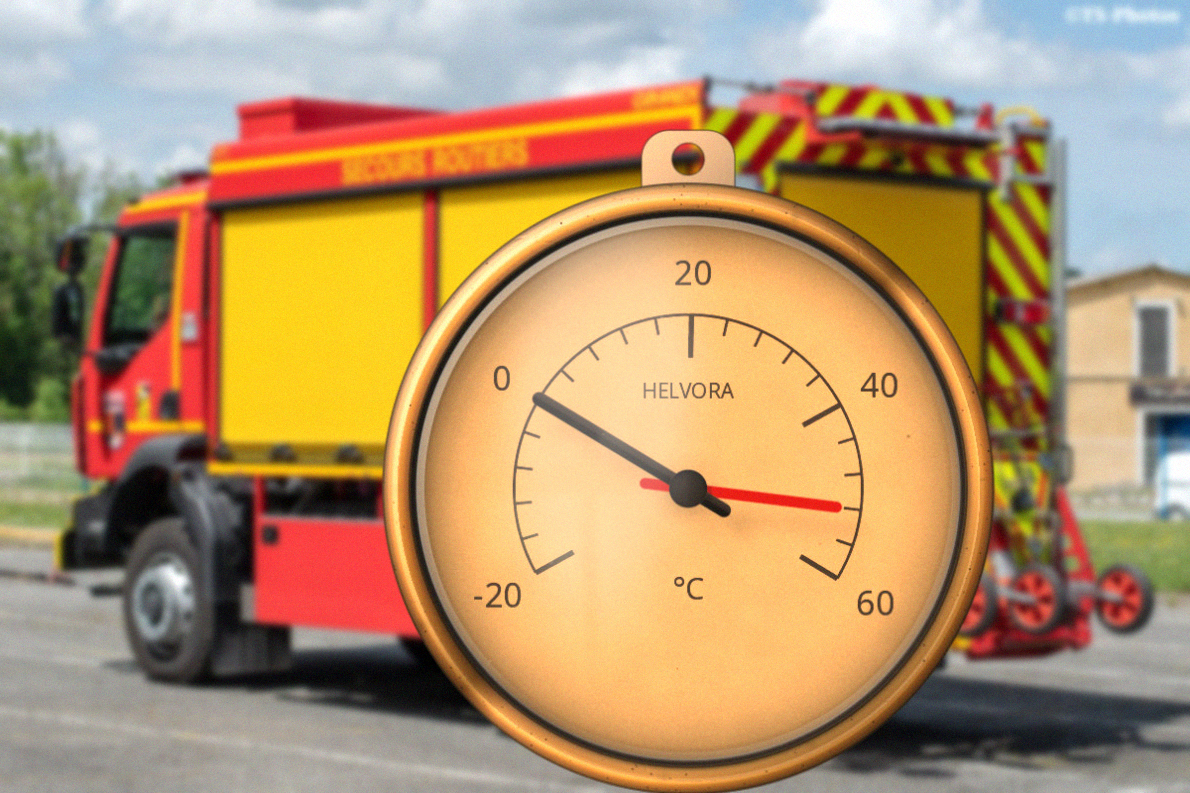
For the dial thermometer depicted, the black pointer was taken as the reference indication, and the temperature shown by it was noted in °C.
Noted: 0 °C
